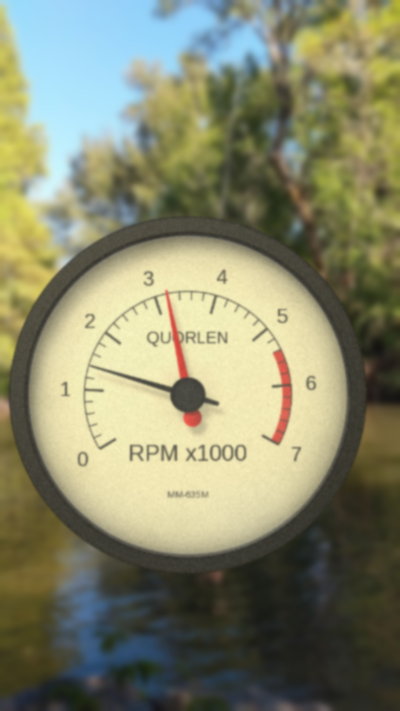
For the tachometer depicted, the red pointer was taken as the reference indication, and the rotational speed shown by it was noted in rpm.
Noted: 3200 rpm
